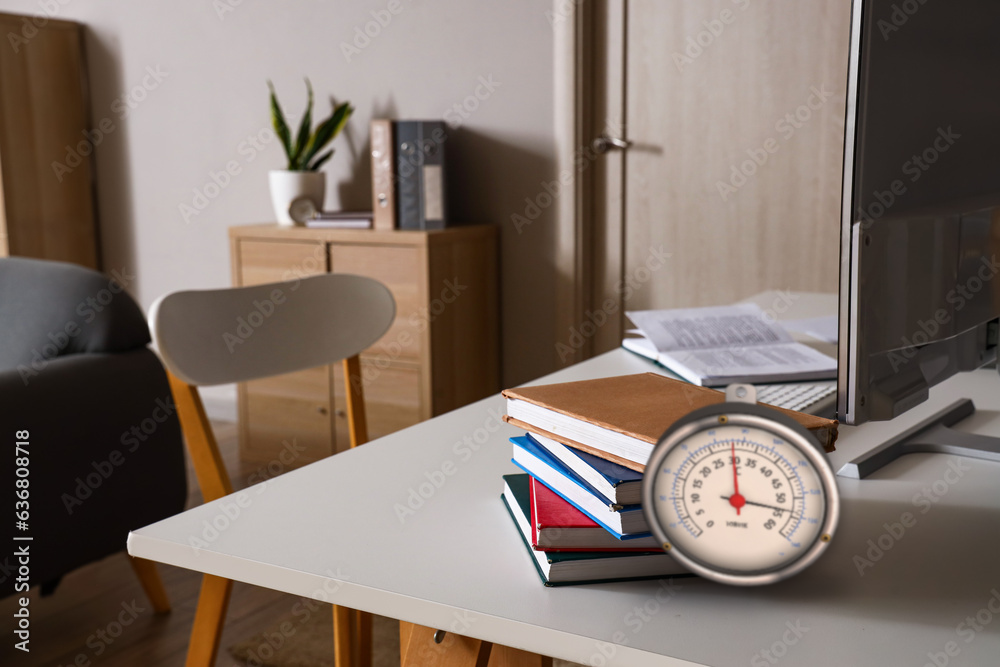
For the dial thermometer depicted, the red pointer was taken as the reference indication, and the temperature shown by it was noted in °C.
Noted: 30 °C
